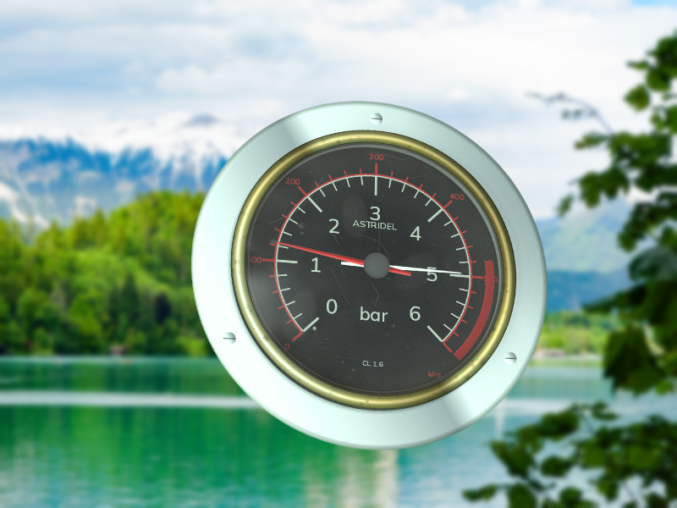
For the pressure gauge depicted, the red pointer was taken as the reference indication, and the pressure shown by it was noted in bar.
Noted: 1.2 bar
